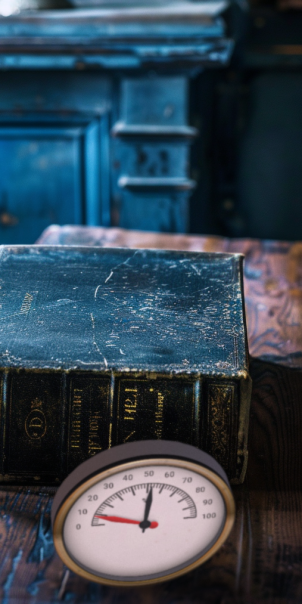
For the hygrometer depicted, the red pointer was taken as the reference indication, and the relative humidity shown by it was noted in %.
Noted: 10 %
